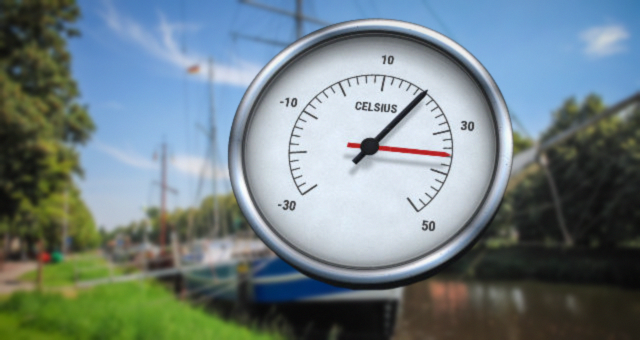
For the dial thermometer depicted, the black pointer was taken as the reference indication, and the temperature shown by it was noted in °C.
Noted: 20 °C
